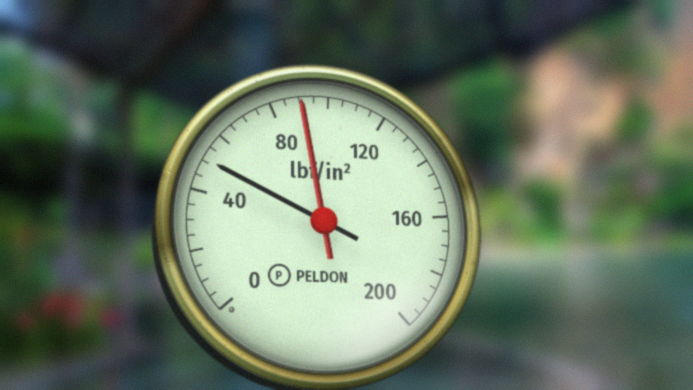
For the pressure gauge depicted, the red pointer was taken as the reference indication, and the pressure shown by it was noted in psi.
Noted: 90 psi
